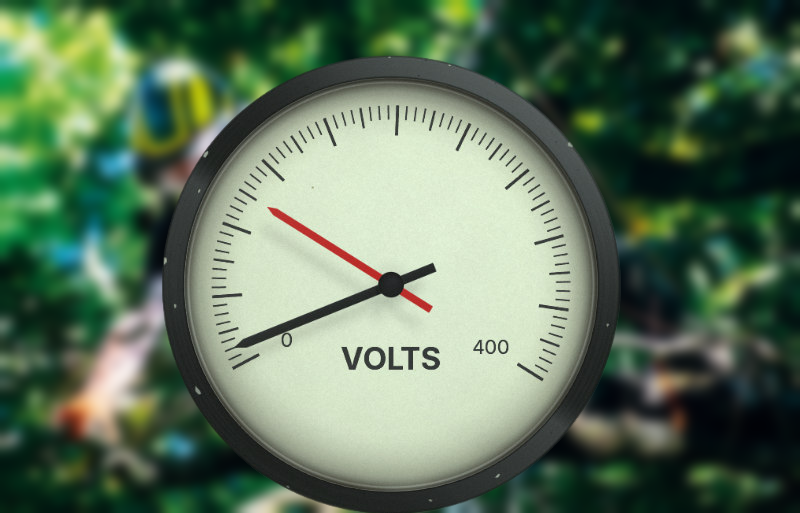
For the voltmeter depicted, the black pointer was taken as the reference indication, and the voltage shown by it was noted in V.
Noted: 10 V
